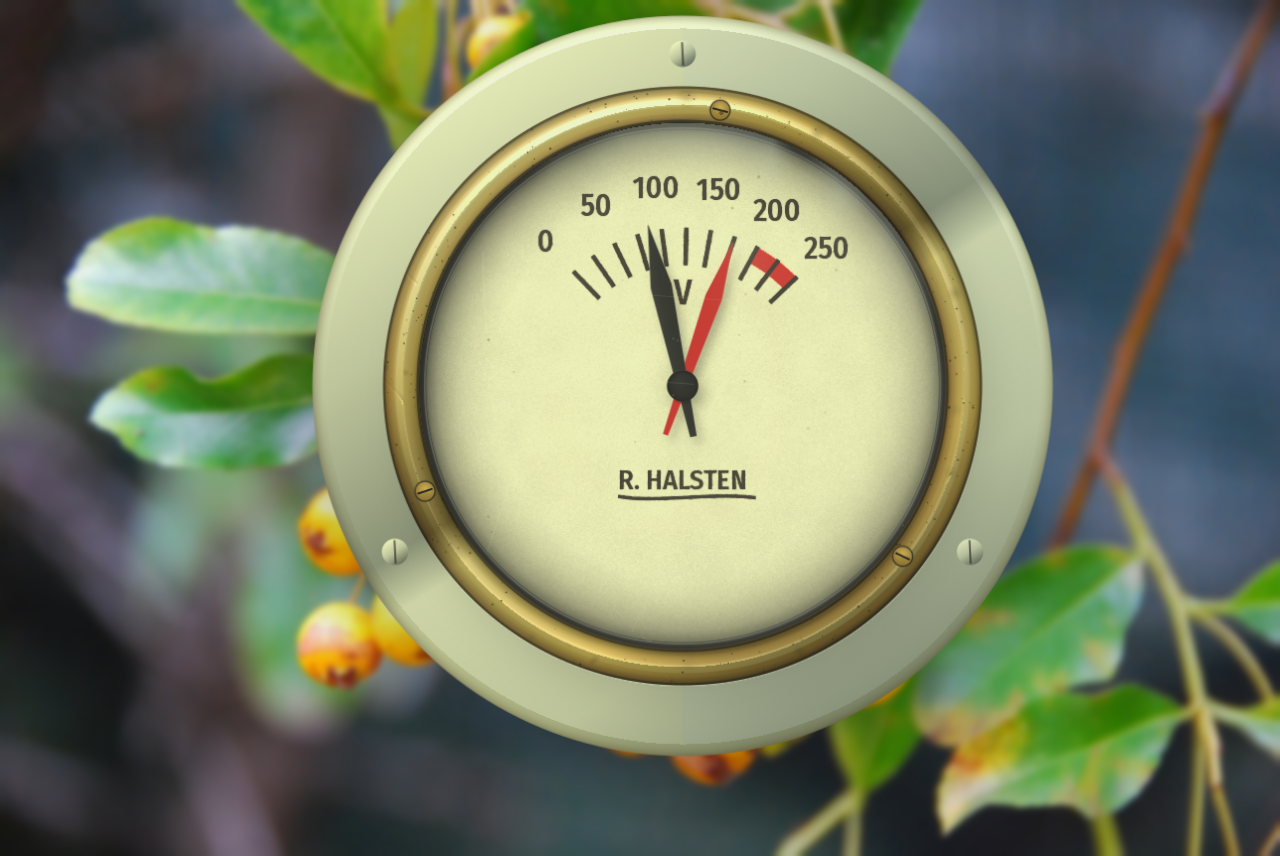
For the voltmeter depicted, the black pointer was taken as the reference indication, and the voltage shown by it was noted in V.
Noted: 87.5 V
